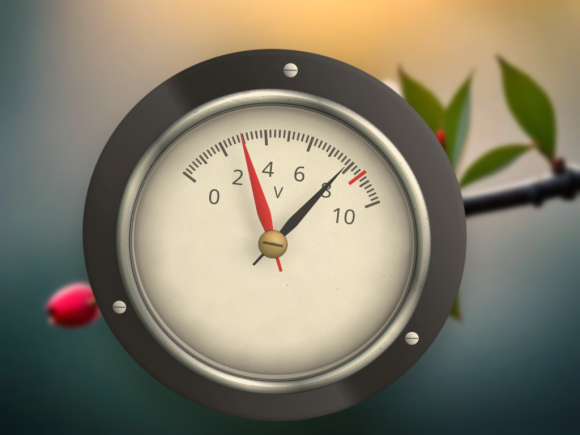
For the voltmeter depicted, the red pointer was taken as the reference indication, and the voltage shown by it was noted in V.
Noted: 3 V
